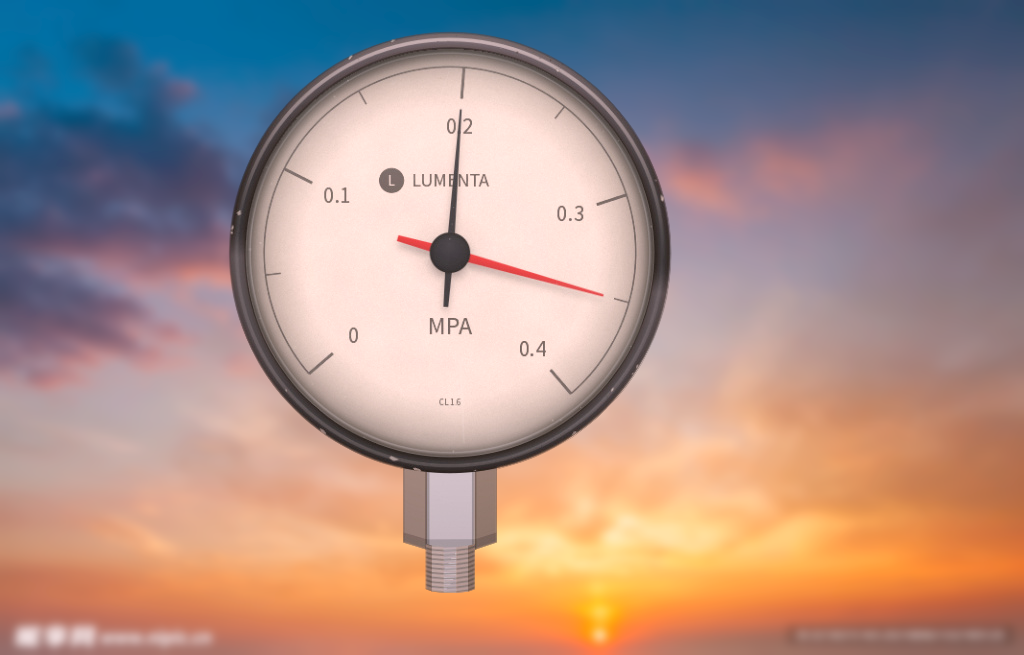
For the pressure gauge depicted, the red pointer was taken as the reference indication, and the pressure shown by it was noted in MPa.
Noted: 0.35 MPa
